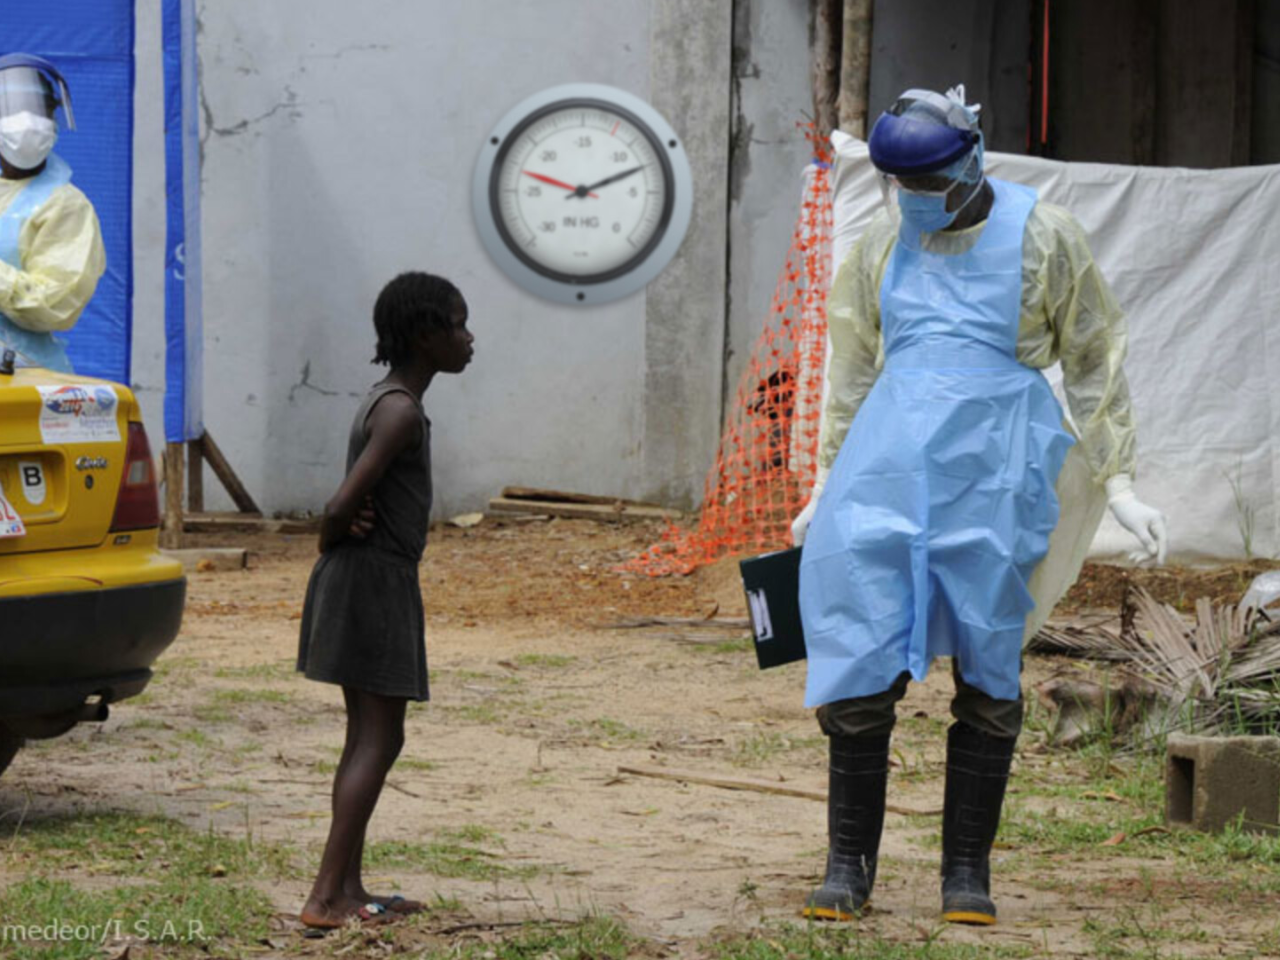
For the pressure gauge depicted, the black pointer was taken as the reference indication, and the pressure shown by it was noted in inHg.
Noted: -7.5 inHg
